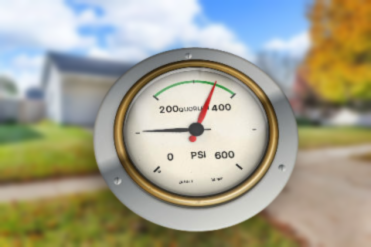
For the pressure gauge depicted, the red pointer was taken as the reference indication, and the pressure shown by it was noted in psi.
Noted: 350 psi
